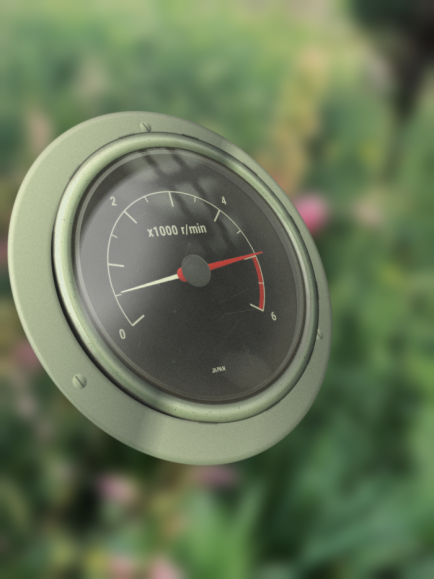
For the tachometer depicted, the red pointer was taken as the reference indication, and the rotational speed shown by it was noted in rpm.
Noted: 5000 rpm
